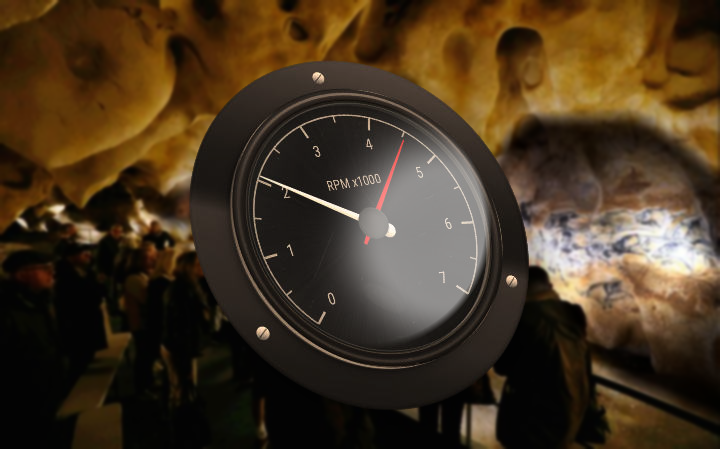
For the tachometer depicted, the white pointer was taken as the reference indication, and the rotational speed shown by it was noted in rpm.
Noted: 2000 rpm
